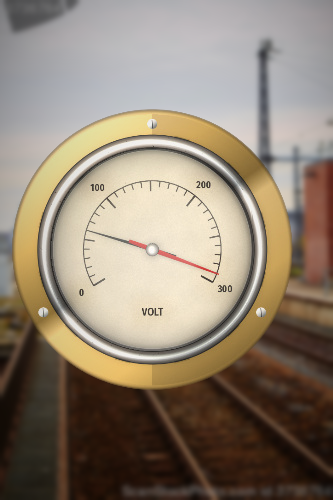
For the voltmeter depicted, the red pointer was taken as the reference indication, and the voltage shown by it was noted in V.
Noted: 290 V
